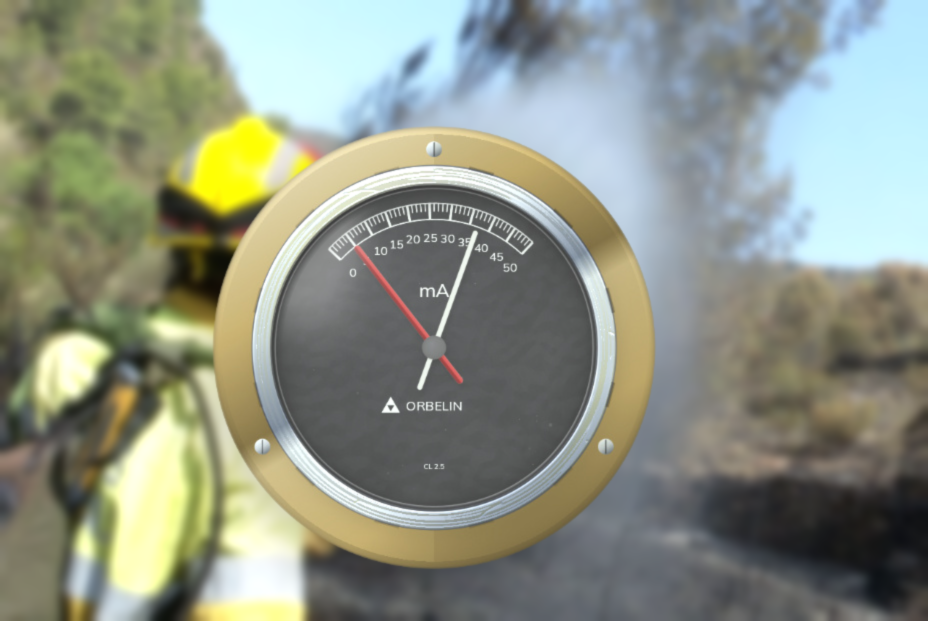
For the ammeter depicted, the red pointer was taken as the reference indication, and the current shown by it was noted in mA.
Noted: 5 mA
